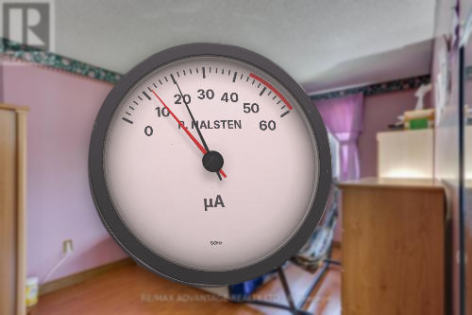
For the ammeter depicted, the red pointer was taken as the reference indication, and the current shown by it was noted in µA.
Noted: 12 µA
